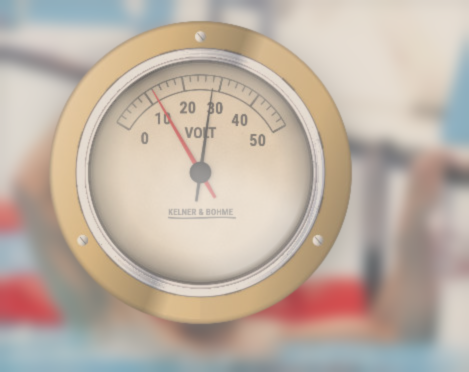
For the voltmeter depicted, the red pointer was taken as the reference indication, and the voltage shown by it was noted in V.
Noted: 12 V
